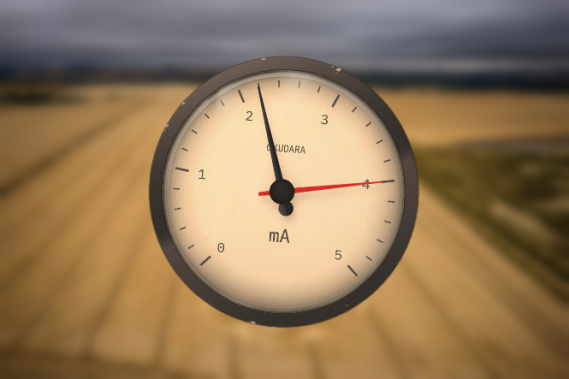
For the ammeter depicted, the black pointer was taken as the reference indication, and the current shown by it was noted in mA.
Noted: 2.2 mA
